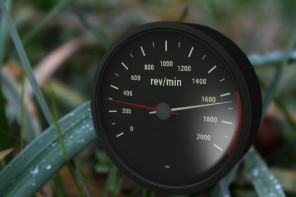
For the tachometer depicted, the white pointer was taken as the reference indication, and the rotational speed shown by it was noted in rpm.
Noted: 1650 rpm
